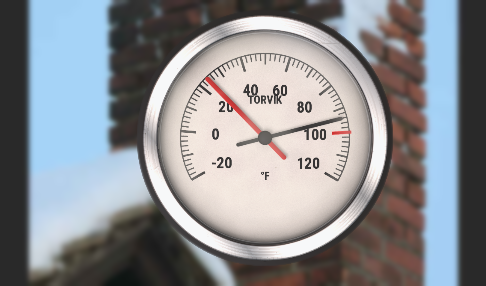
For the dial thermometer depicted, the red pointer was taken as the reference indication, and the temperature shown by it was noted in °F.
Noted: 24 °F
